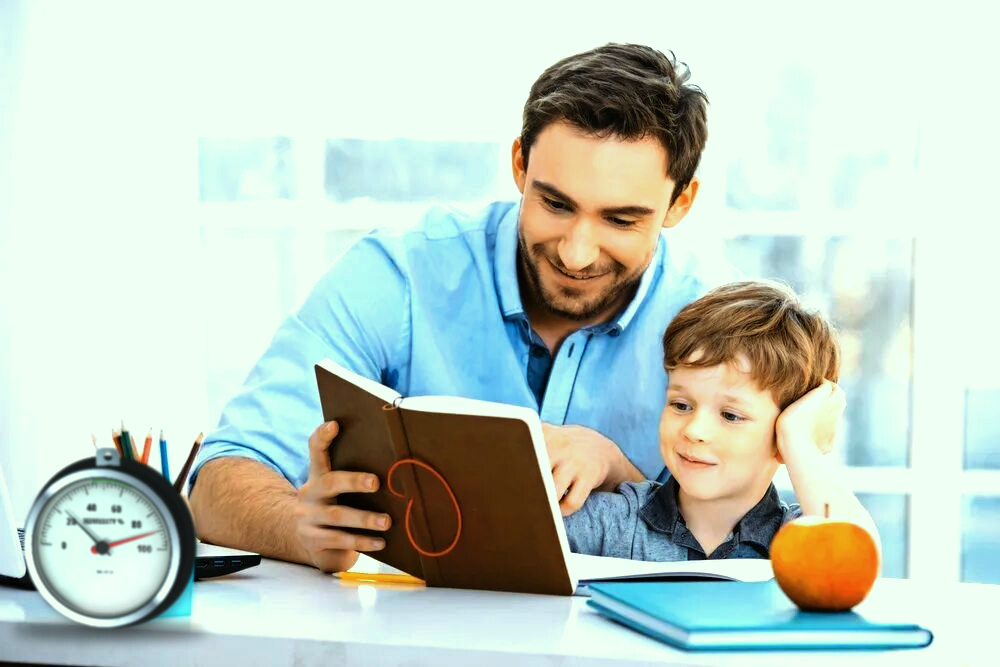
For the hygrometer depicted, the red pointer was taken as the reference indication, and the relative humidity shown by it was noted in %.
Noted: 90 %
